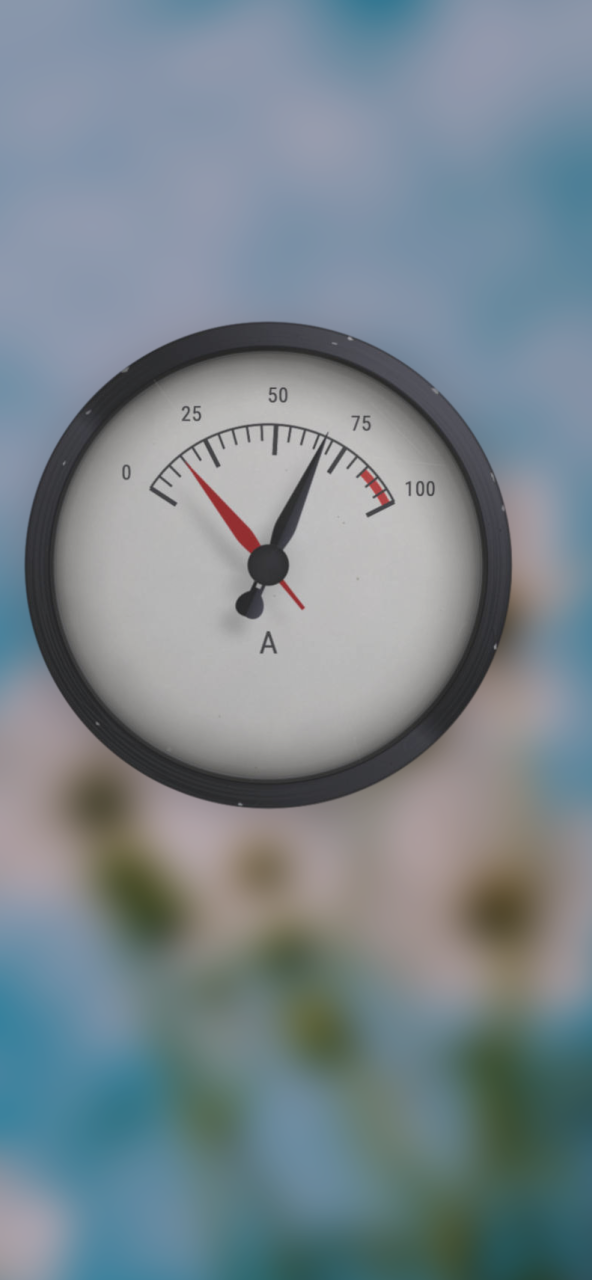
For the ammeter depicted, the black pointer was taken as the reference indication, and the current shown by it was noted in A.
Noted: 67.5 A
